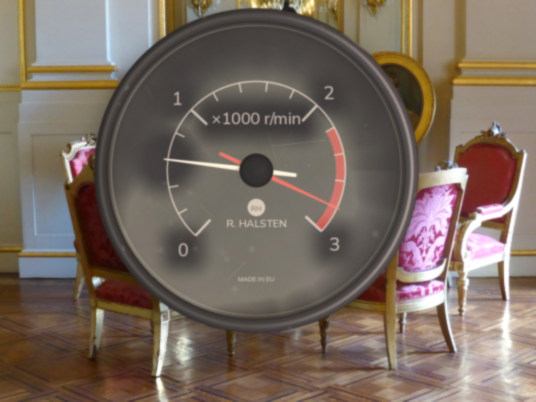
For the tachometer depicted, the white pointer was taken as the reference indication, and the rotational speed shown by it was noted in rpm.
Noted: 600 rpm
